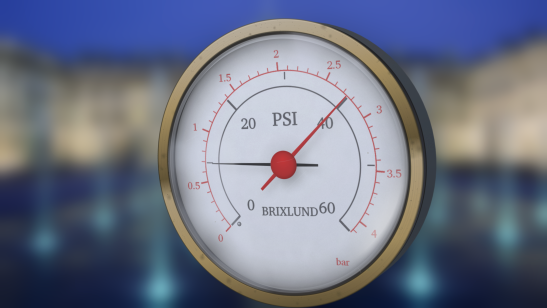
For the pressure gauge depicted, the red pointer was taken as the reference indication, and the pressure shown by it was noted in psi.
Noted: 40 psi
